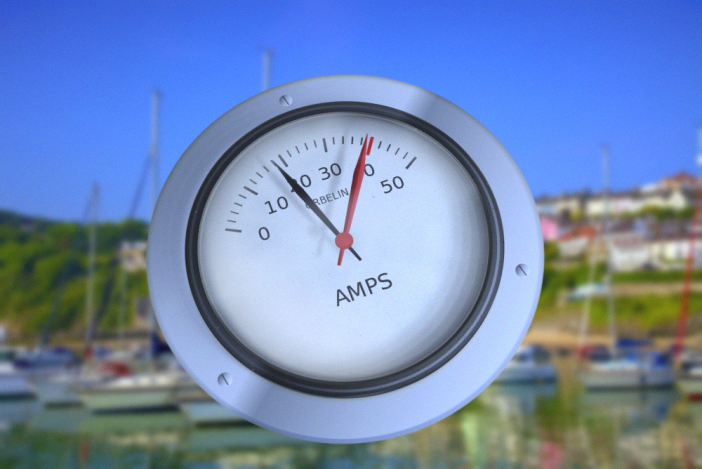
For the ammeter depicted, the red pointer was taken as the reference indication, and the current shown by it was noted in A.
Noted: 39 A
